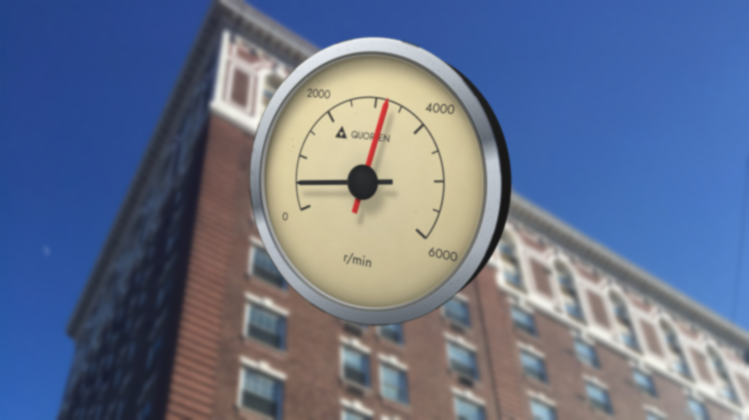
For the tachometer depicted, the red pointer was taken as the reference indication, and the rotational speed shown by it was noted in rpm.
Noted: 3250 rpm
